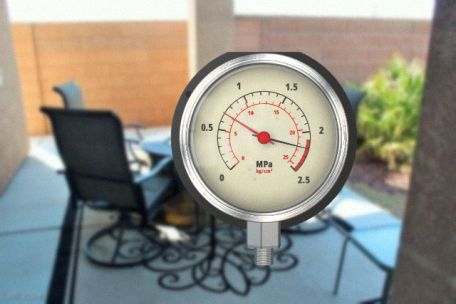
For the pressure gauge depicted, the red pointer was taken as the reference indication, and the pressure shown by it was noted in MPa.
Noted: 0.7 MPa
